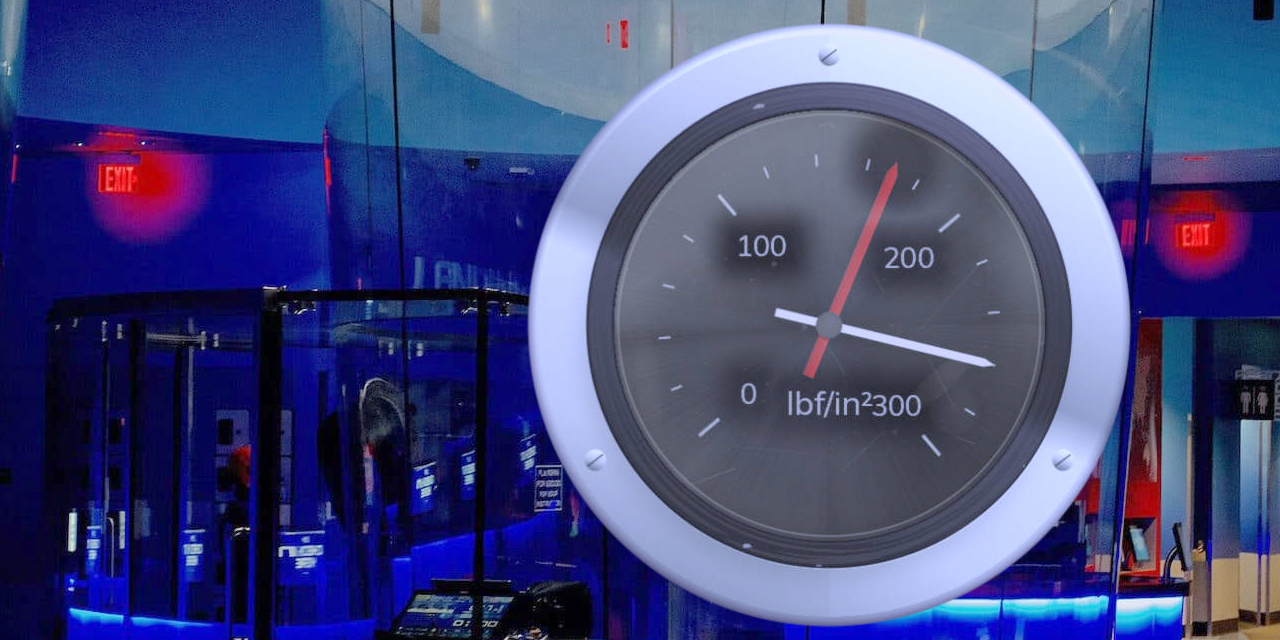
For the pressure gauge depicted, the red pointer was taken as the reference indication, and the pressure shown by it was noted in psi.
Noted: 170 psi
